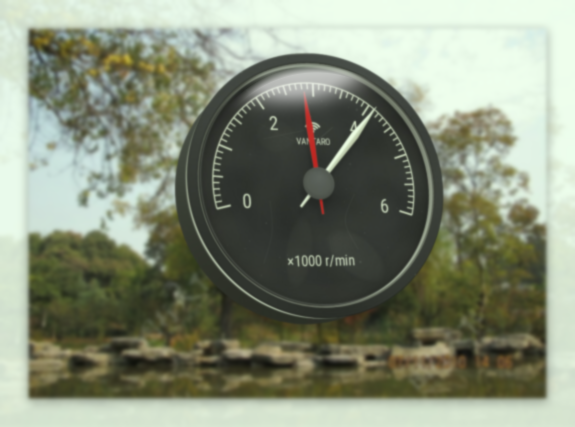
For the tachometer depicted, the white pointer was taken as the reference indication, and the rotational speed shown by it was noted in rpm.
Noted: 4100 rpm
